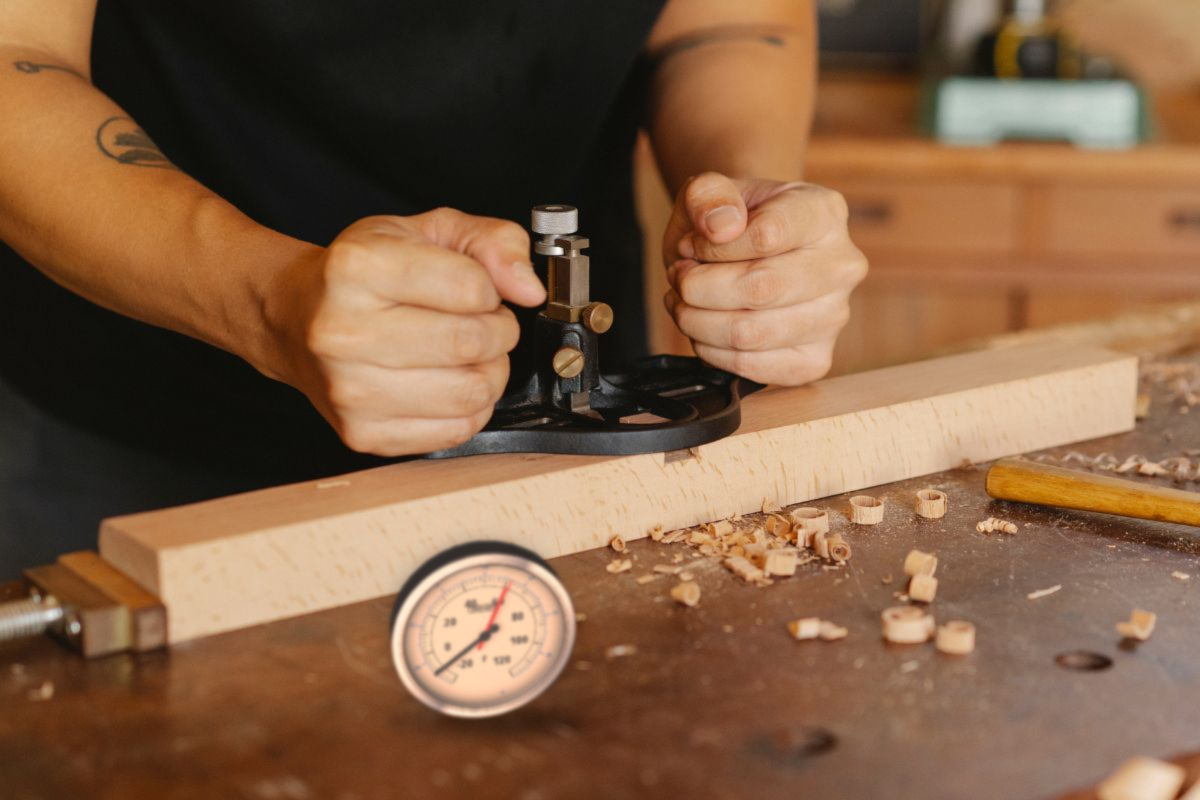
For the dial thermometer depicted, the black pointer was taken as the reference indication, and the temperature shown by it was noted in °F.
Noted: -10 °F
